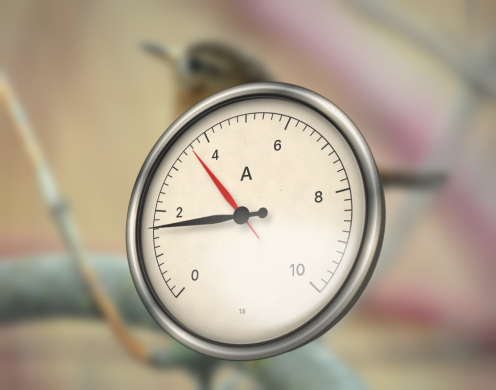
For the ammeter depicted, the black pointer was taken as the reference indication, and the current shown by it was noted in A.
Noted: 1.6 A
